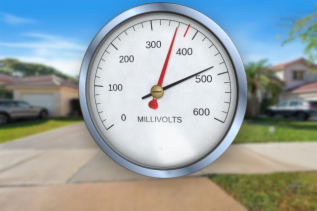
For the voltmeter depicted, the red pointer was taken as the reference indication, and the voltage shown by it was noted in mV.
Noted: 360 mV
